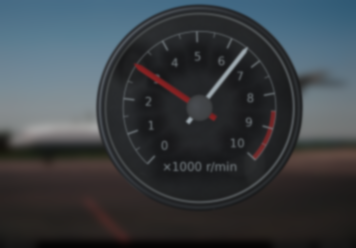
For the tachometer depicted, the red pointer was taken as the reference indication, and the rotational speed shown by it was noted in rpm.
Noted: 3000 rpm
